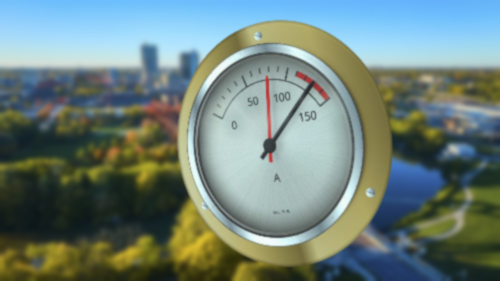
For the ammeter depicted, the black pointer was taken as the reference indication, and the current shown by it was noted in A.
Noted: 130 A
